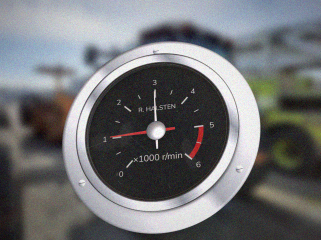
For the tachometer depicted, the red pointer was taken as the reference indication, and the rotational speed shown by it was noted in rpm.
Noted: 1000 rpm
